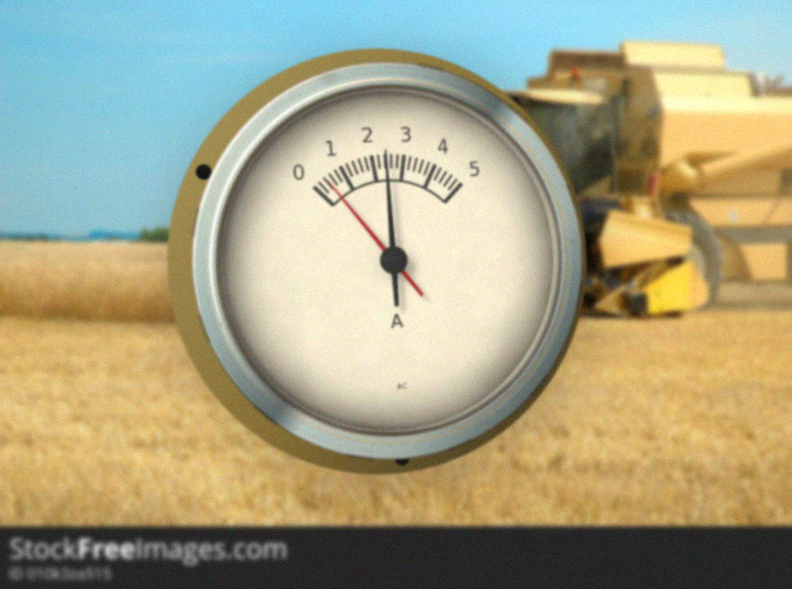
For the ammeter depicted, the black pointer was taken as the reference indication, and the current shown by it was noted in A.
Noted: 2.4 A
